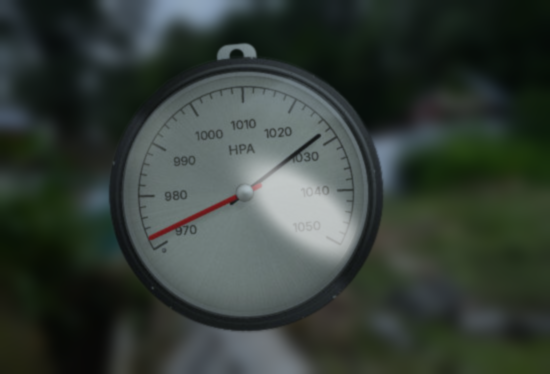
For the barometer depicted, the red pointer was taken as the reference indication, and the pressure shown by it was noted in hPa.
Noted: 972 hPa
